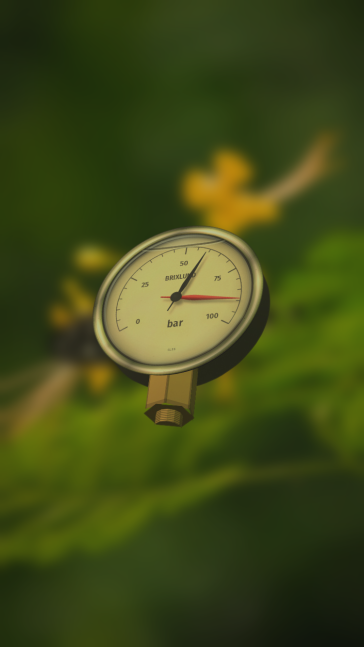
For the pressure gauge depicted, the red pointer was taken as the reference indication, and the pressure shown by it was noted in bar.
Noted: 90 bar
